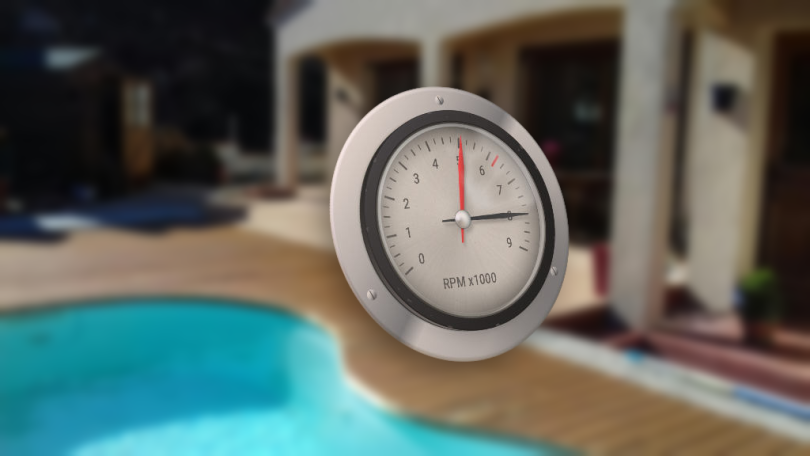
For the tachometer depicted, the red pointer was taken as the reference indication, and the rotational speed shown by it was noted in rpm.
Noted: 5000 rpm
